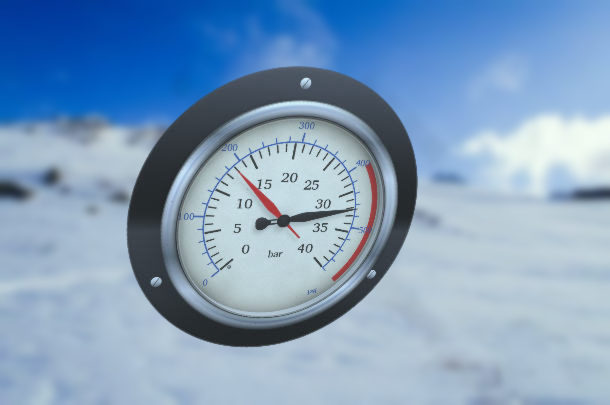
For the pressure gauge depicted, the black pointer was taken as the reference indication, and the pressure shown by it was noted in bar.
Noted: 32 bar
